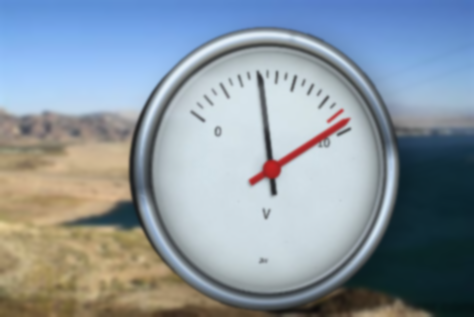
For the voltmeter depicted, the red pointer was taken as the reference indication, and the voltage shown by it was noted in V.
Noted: 9.5 V
